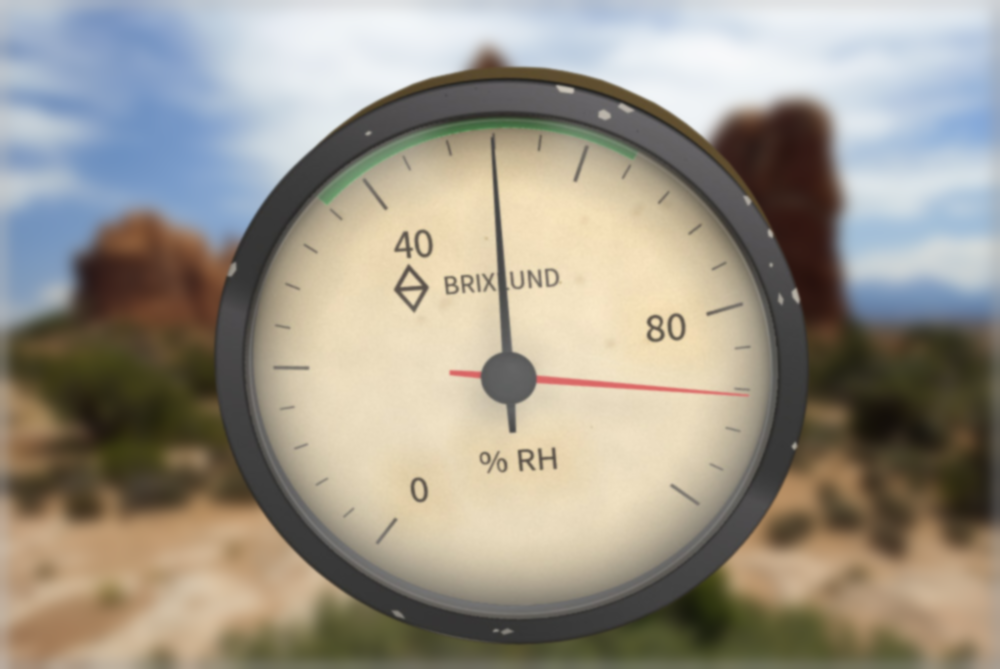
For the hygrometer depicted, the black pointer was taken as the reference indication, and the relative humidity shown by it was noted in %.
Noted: 52 %
